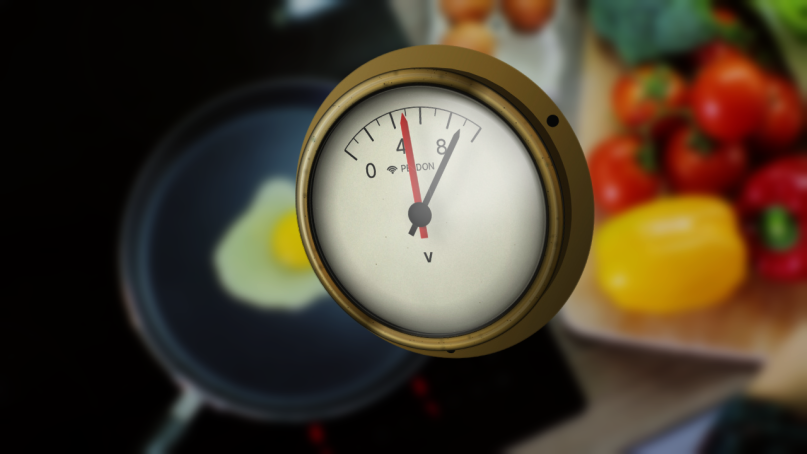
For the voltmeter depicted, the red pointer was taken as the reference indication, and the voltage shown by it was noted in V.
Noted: 5 V
